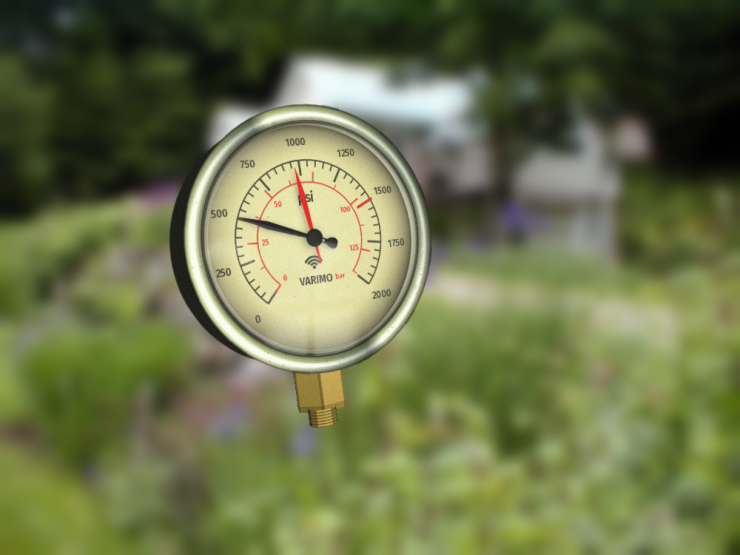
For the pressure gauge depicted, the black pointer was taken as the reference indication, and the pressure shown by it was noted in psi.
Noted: 500 psi
